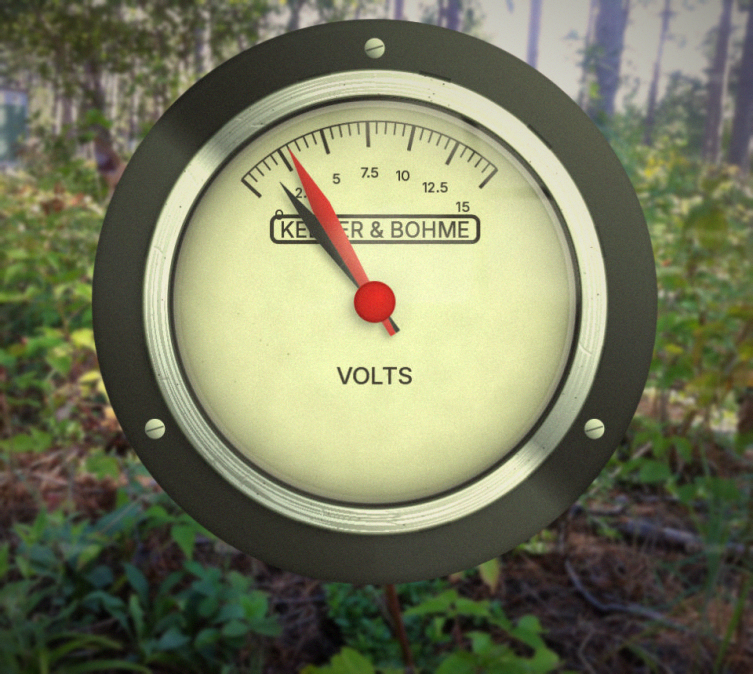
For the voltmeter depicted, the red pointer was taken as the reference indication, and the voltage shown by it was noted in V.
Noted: 3 V
